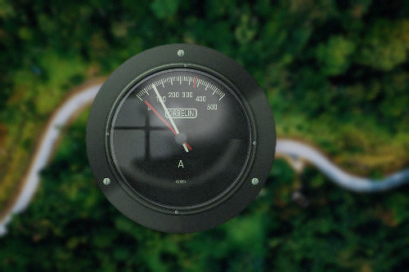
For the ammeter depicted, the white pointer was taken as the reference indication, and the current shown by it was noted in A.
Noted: 100 A
